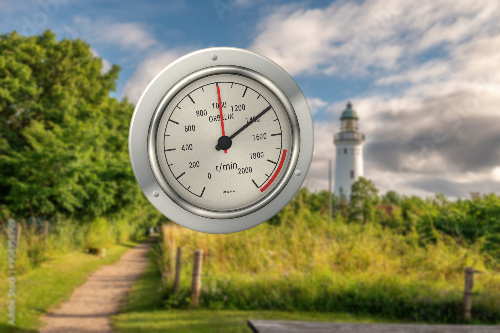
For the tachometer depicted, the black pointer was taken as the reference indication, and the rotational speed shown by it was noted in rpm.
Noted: 1400 rpm
